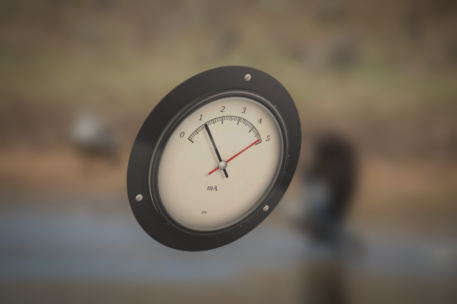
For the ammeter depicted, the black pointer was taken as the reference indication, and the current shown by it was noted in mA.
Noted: 1 mA
